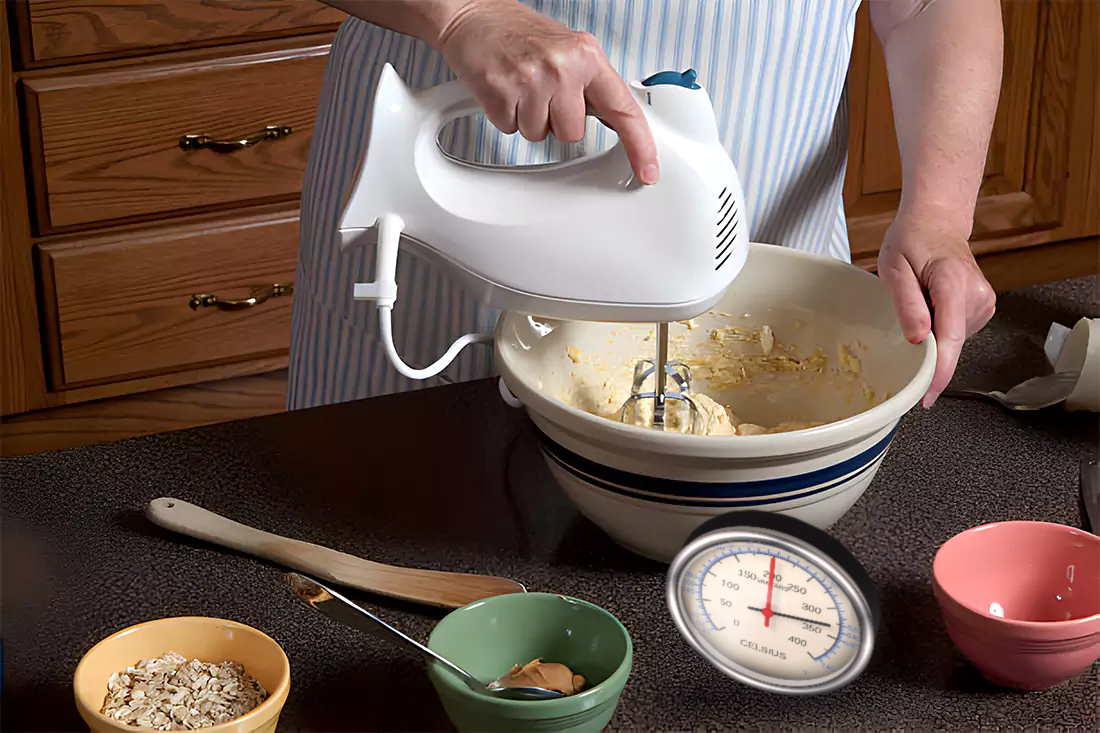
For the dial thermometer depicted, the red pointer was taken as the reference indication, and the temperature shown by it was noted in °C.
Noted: 200 °C
